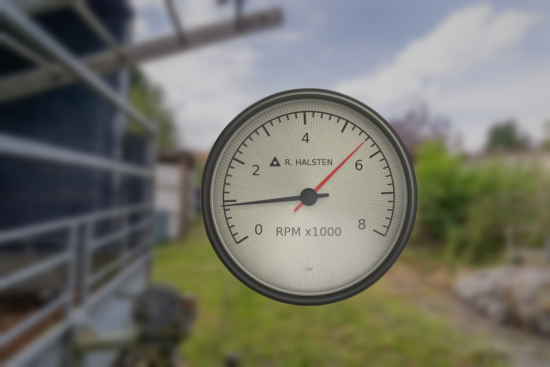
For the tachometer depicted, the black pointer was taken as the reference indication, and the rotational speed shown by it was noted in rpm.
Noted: 900 rpm
